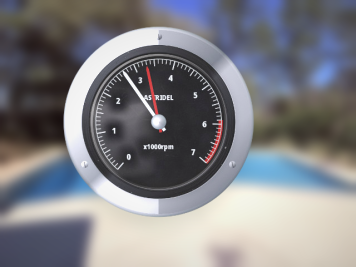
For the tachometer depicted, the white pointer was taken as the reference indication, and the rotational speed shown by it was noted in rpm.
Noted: 2700 rpm
